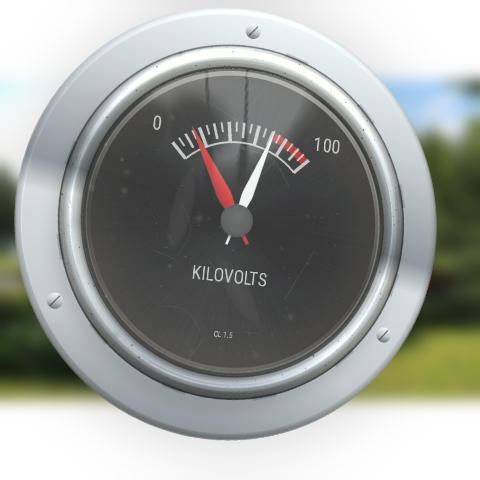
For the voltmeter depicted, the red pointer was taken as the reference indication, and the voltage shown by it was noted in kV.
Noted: 15 kV
